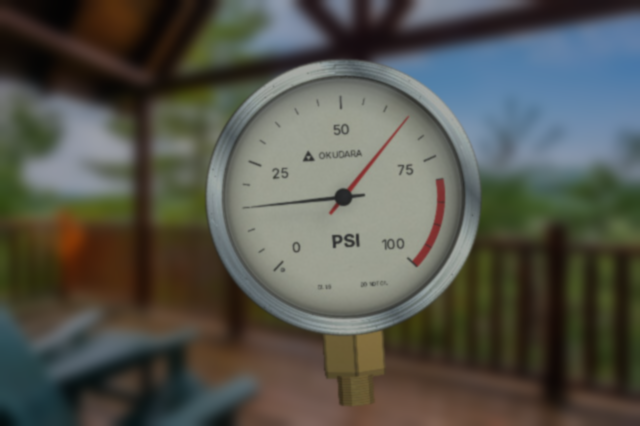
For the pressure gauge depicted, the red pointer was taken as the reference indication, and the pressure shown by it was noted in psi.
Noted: 65 psi
